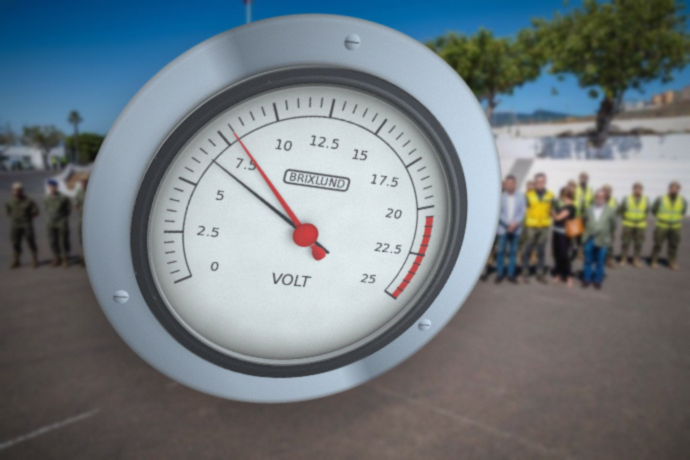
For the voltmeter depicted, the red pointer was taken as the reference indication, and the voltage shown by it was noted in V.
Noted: 8 V
